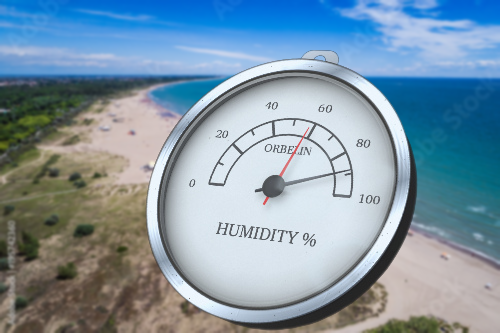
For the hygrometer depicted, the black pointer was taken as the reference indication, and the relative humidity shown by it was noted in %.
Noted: 90 %
